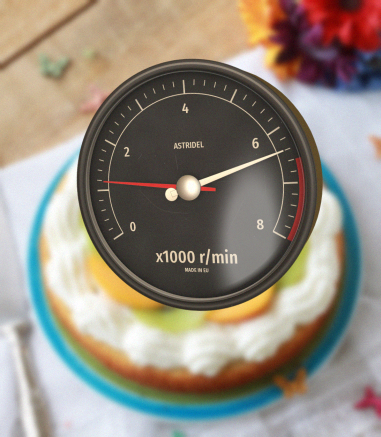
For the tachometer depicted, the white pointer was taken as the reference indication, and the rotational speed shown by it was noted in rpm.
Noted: 6400 rpm
